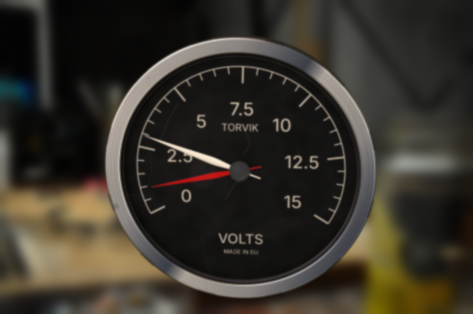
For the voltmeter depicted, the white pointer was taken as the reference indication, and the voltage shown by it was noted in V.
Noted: 3 V
